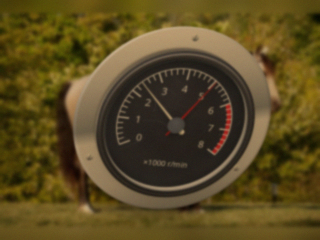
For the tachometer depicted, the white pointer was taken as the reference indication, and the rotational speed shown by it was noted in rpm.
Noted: 2400 rpm
